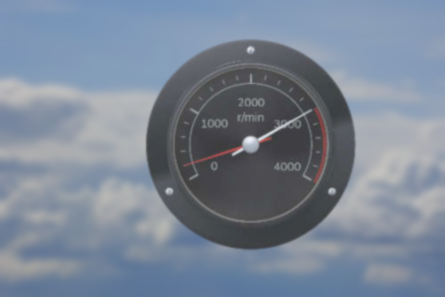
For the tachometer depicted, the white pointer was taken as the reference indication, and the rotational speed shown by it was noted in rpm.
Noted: 3000 rpm
